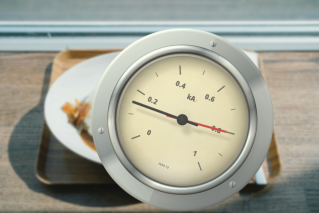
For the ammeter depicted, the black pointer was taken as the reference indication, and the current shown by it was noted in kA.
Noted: 0.15 kA
